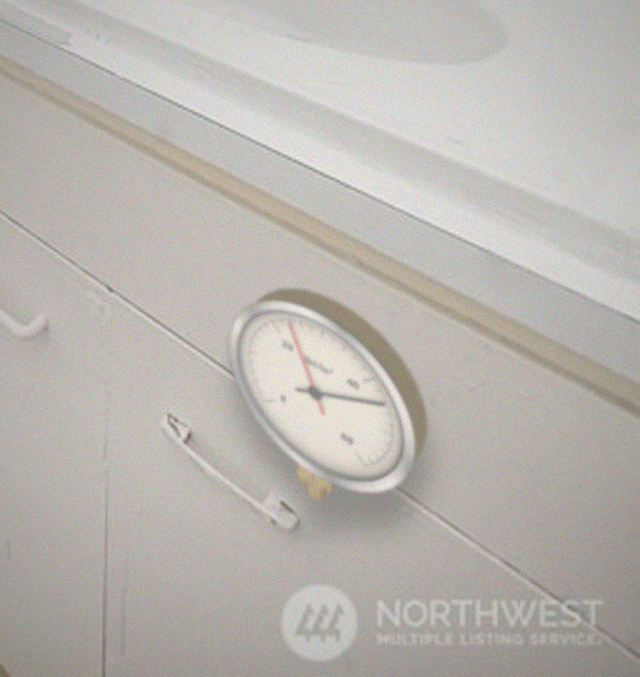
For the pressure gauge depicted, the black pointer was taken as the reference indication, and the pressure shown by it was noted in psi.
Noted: 44 psi
